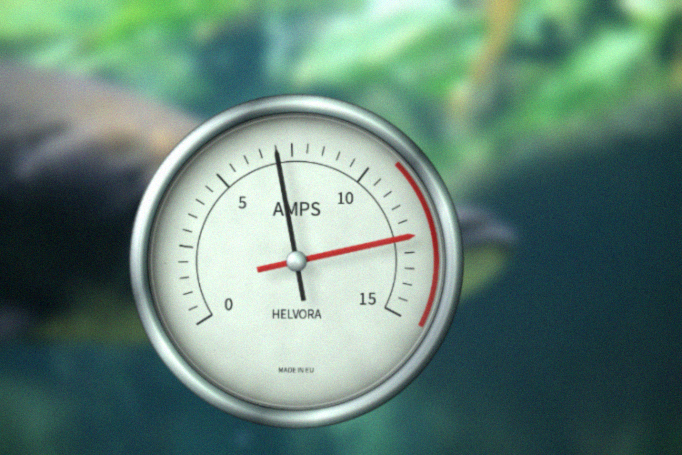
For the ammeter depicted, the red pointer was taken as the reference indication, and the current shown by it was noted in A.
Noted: 12.5 A
